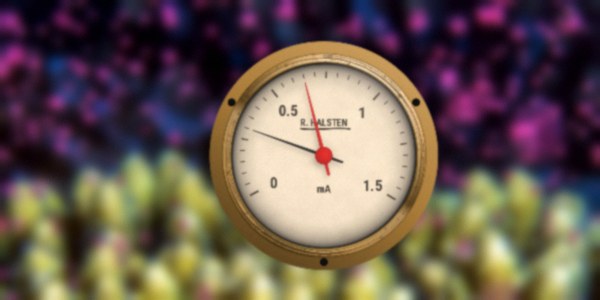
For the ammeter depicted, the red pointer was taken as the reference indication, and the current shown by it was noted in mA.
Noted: 0.65 mA
